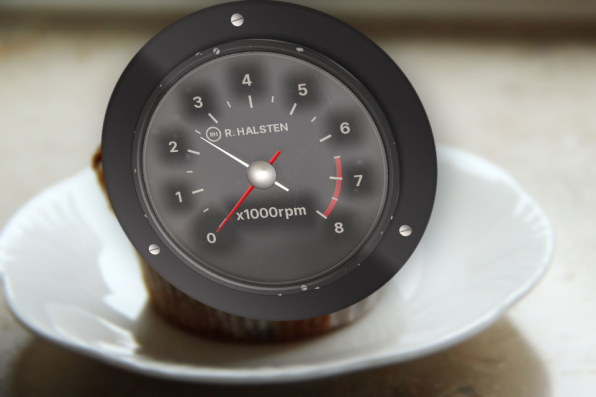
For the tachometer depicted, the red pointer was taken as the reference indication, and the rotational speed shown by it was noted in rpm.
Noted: 0 rpm
